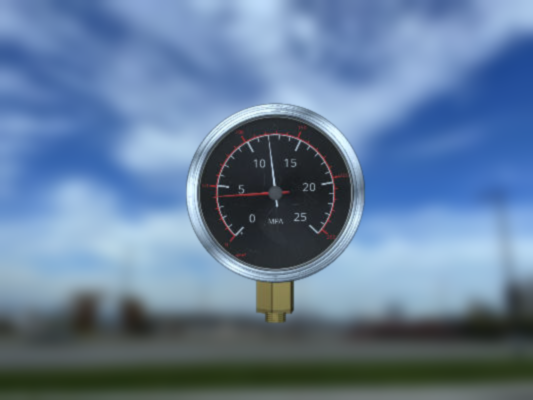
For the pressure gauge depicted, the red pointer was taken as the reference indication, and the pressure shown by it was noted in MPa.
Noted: 4 MPa
